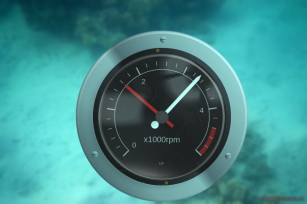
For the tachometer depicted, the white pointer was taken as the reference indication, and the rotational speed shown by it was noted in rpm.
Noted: 3300 rpm
